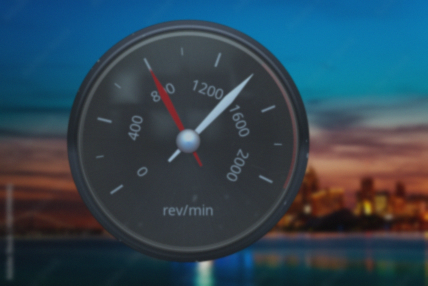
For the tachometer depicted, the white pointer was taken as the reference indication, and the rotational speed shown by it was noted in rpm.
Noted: 1400 rpm
